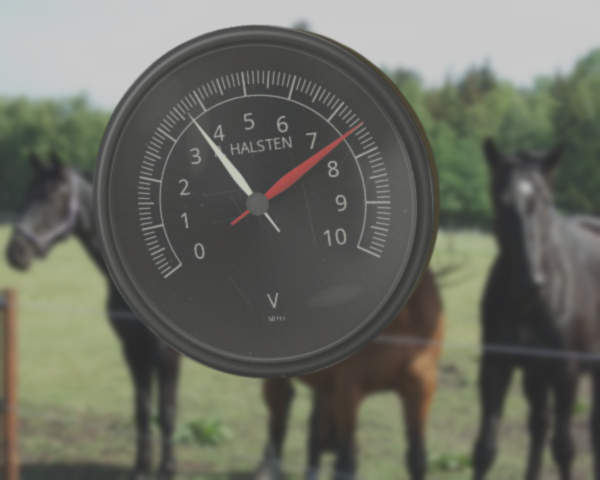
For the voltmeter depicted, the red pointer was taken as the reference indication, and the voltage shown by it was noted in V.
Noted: 7.5 V
